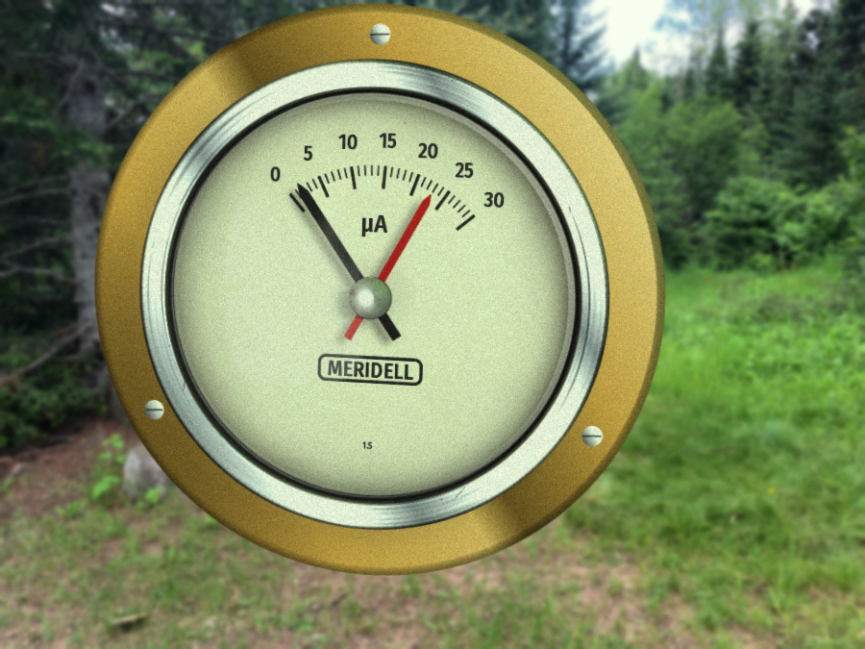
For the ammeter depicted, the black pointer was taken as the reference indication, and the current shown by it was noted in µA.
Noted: 2 µA
